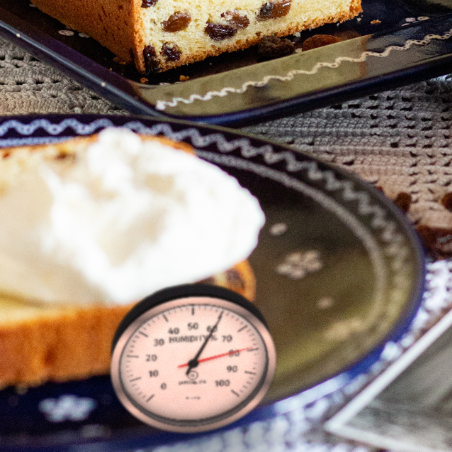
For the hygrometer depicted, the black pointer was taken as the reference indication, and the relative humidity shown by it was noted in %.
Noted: 60 %
